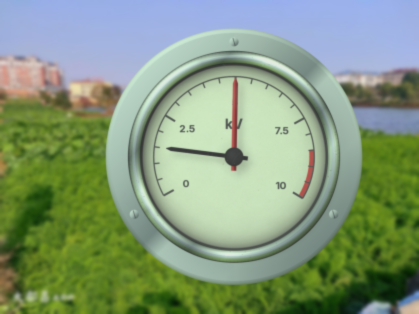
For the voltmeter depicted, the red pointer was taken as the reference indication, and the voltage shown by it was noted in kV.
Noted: 5 kV
